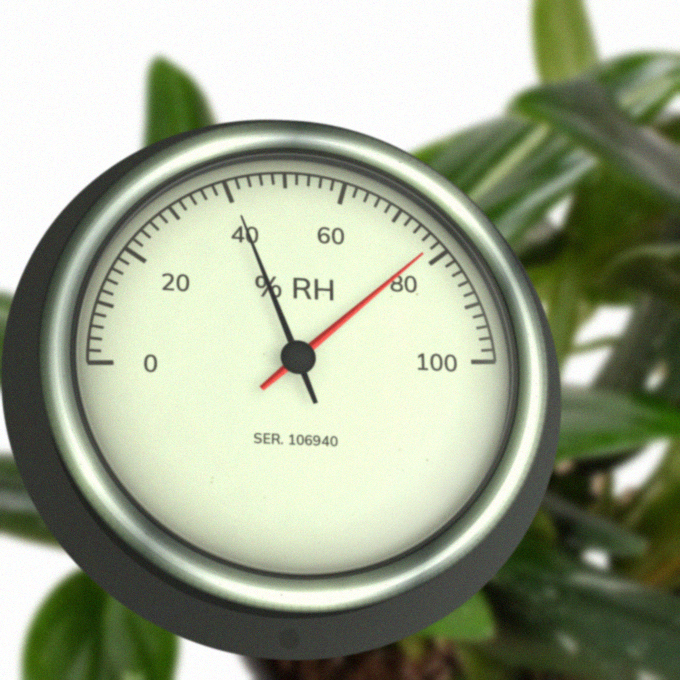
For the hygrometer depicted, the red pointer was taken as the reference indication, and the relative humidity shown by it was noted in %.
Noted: 78 %
